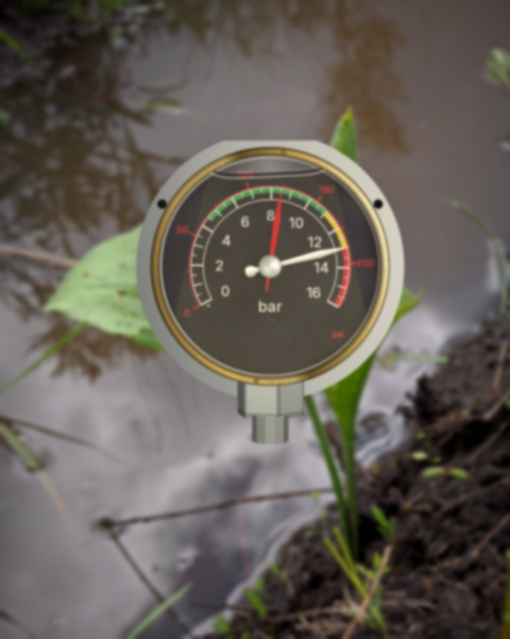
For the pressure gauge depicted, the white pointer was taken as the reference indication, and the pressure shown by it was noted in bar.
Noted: 13 bar
